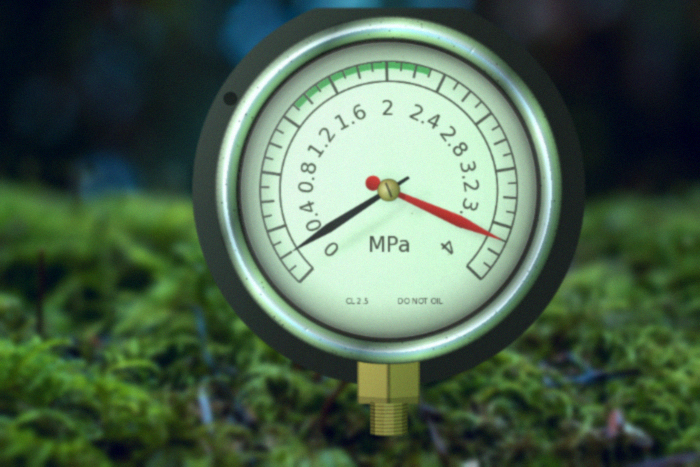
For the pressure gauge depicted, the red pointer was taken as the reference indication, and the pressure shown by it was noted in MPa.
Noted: 3.7 MPa
